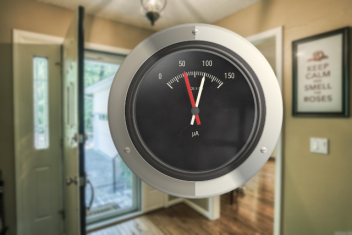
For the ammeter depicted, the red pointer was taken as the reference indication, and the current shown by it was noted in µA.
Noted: 50 µA
